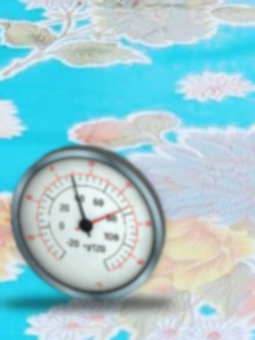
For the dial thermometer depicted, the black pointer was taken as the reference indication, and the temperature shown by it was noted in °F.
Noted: 40 °F
